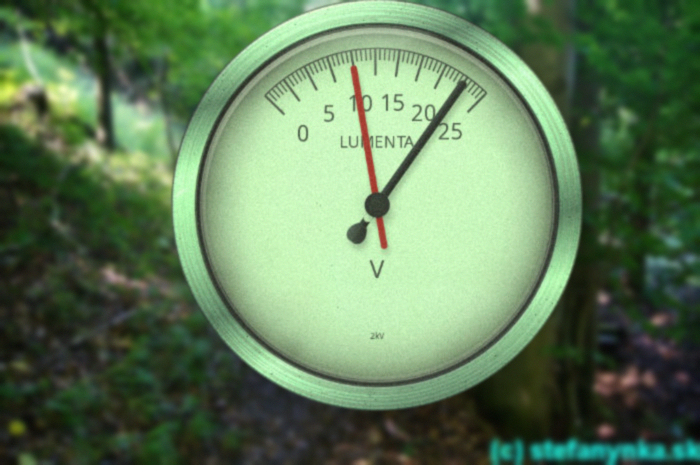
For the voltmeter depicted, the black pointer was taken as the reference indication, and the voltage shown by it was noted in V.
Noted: 22.5 V
